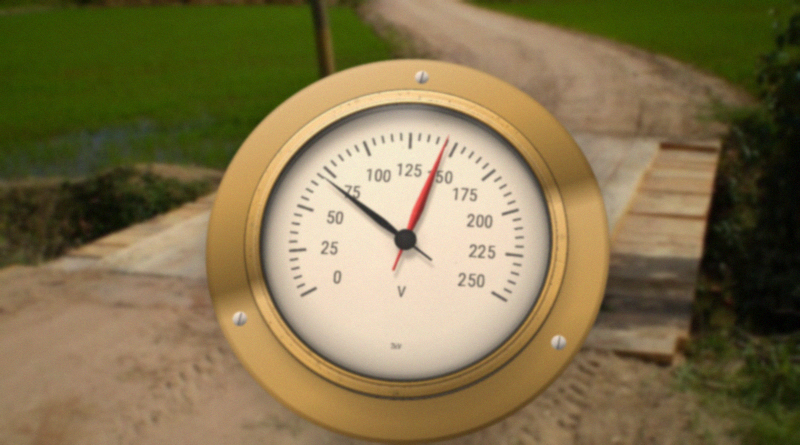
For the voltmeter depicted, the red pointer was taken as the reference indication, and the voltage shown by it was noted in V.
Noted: 145 V
